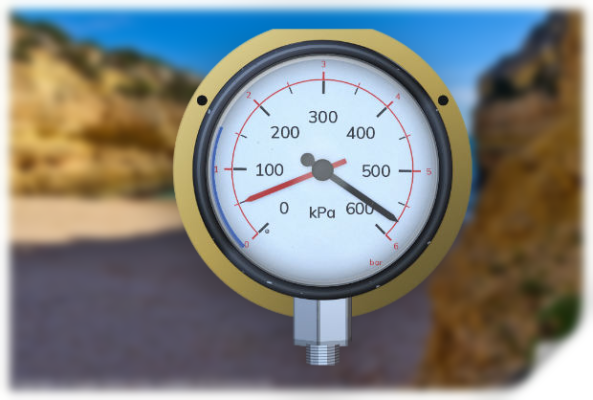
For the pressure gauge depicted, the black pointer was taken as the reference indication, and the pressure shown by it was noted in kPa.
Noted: 575 kPa
